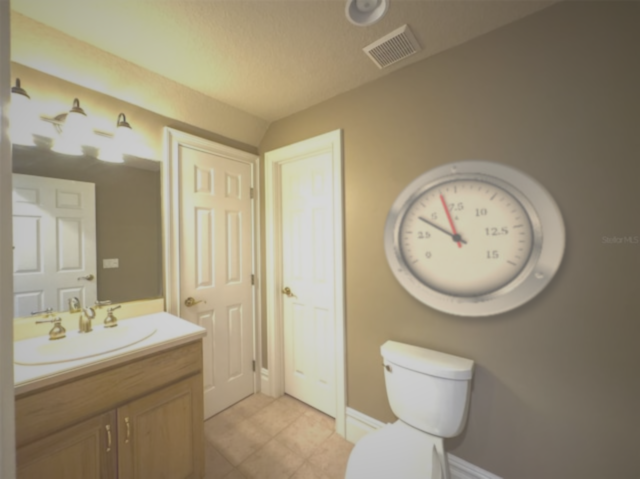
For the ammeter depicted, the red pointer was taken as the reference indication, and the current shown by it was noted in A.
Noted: 6.5 A
